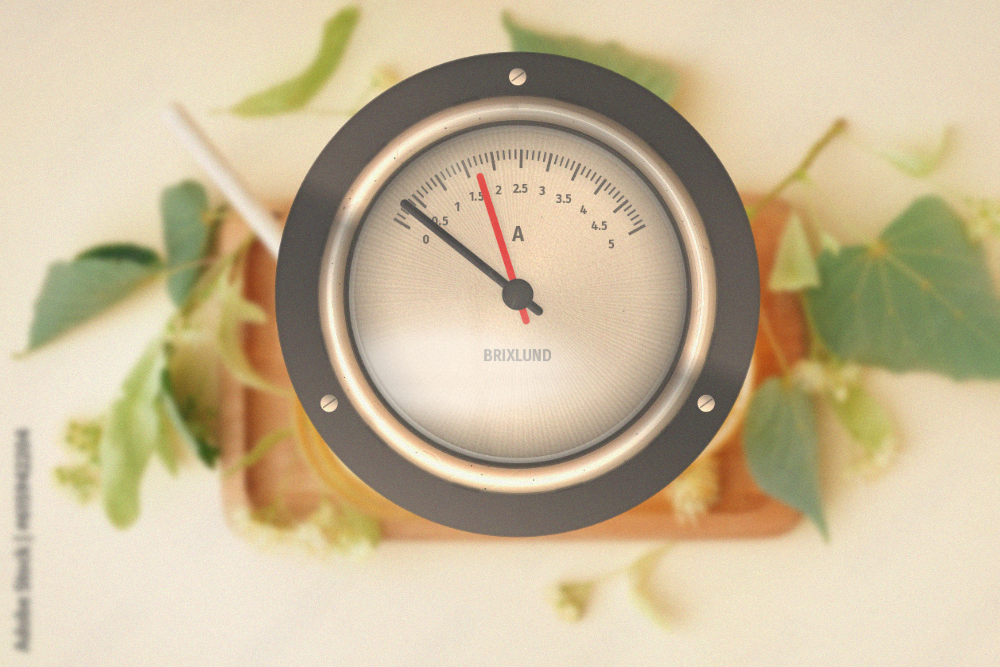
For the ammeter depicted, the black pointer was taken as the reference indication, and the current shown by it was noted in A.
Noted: 0.3 A
